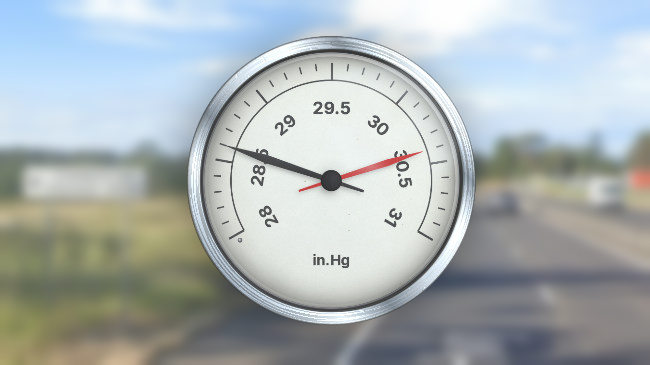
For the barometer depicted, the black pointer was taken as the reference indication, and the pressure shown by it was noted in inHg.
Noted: 28.6 inHg
